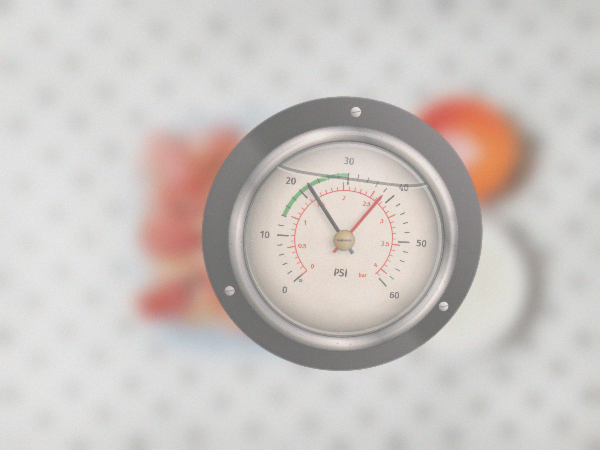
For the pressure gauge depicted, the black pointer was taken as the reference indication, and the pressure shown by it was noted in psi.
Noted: 22 psi
